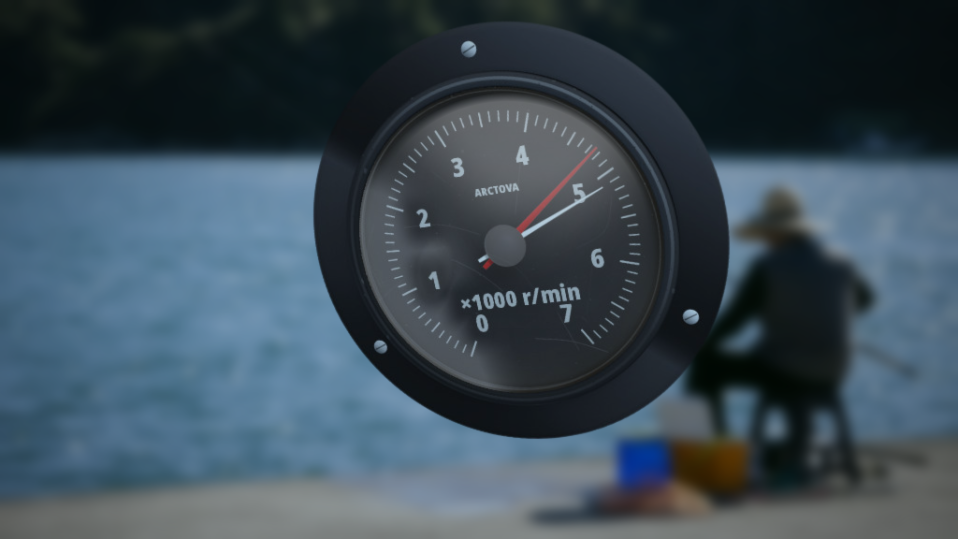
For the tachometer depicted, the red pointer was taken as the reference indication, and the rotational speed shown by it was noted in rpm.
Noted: 4750 rpm
